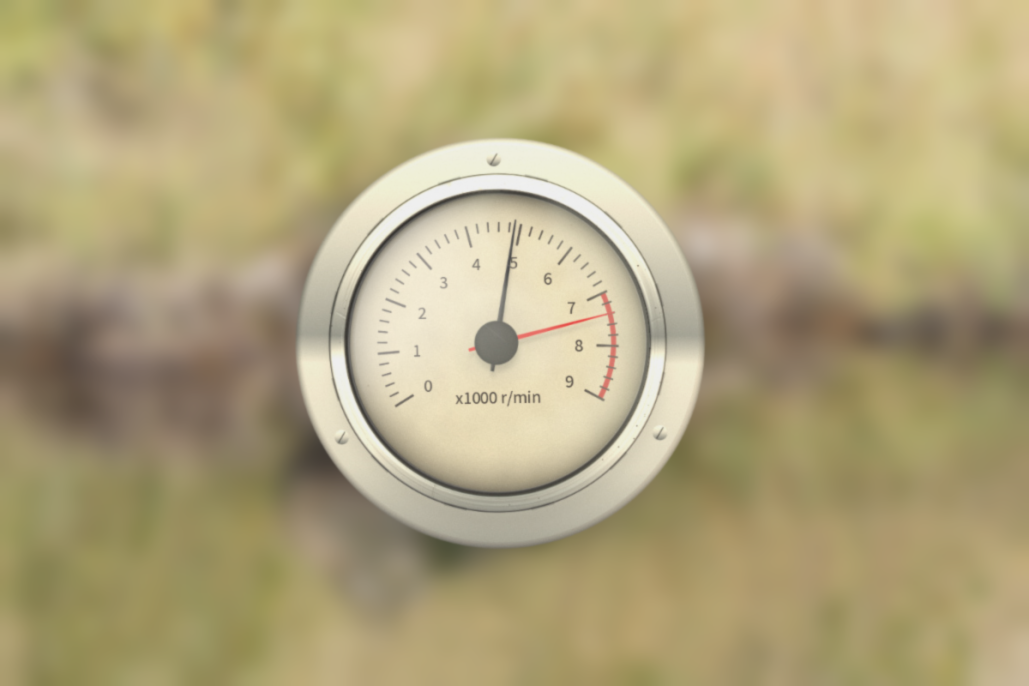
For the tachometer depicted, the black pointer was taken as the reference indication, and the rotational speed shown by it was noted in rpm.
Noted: 4900 rpm
